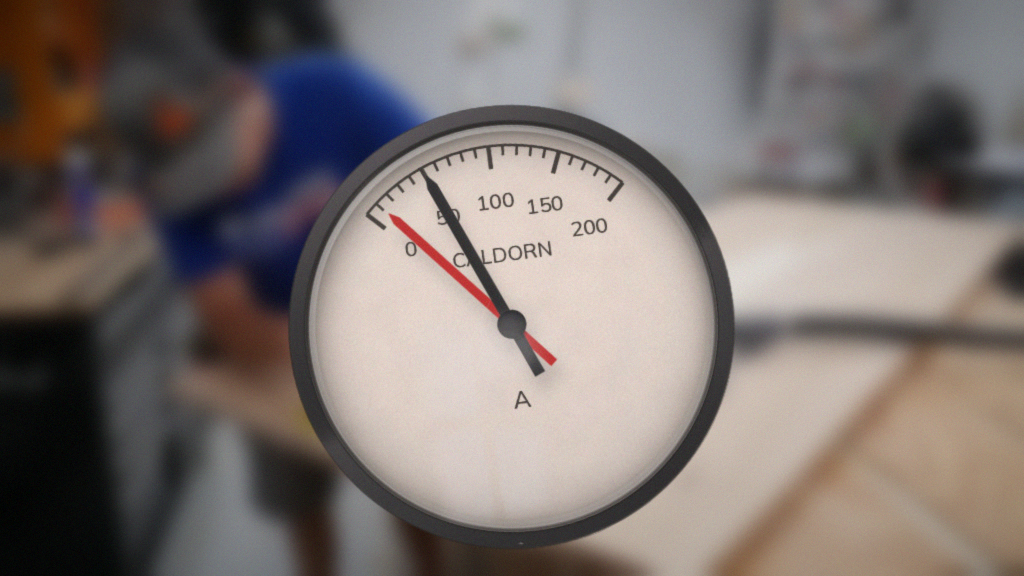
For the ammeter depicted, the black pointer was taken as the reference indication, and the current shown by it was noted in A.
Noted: 50 A
